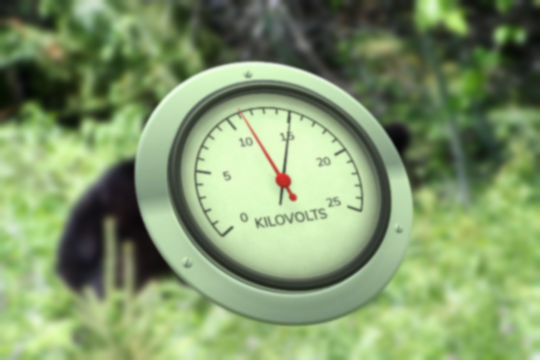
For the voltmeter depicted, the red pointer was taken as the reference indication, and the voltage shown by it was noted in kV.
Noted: 11 kV
